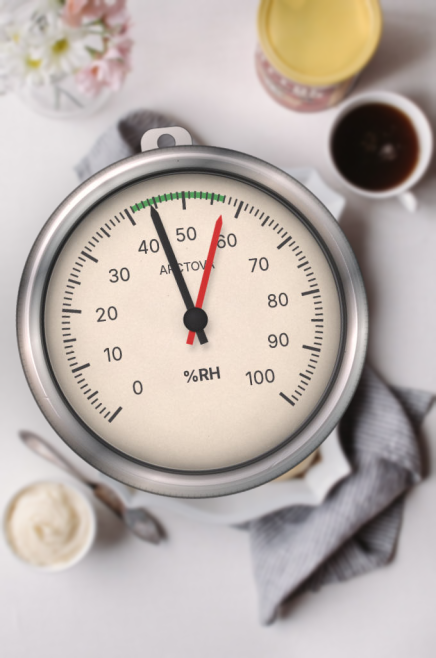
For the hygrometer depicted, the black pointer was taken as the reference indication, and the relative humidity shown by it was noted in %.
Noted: 44 %
